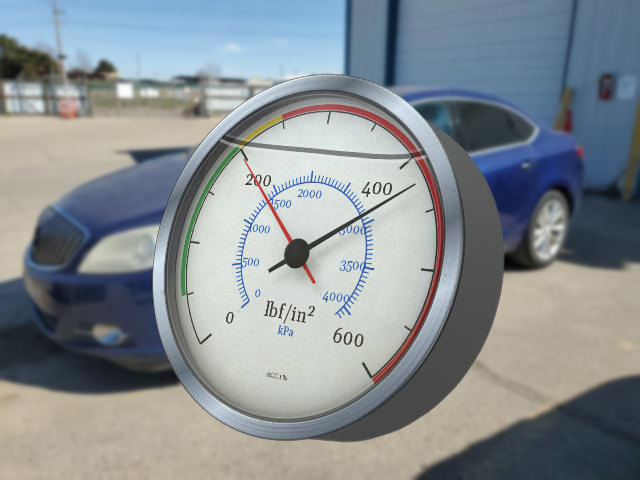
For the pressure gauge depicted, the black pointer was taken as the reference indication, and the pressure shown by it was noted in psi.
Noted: 425 psi
